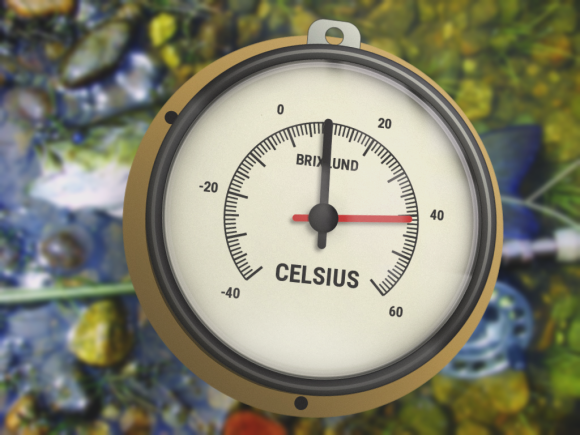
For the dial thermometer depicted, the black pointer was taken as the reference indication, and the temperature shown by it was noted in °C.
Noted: 9 °C
